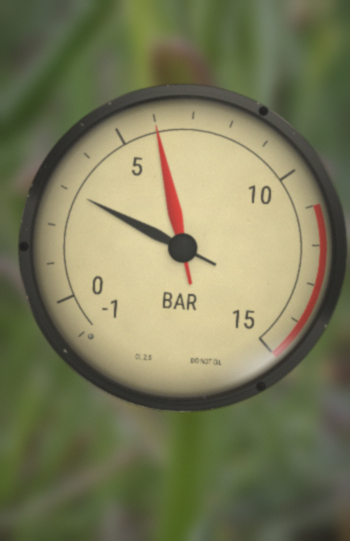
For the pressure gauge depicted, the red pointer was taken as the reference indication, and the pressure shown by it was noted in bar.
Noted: 6 bar
